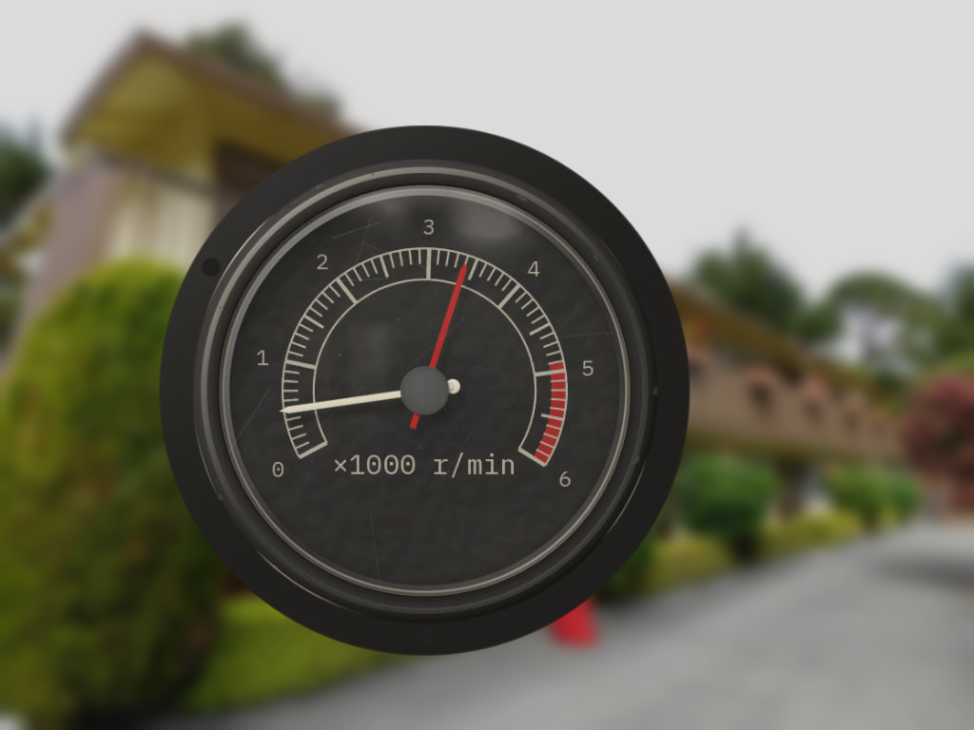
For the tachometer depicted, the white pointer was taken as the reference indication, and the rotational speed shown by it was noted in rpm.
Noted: 500 rpm
